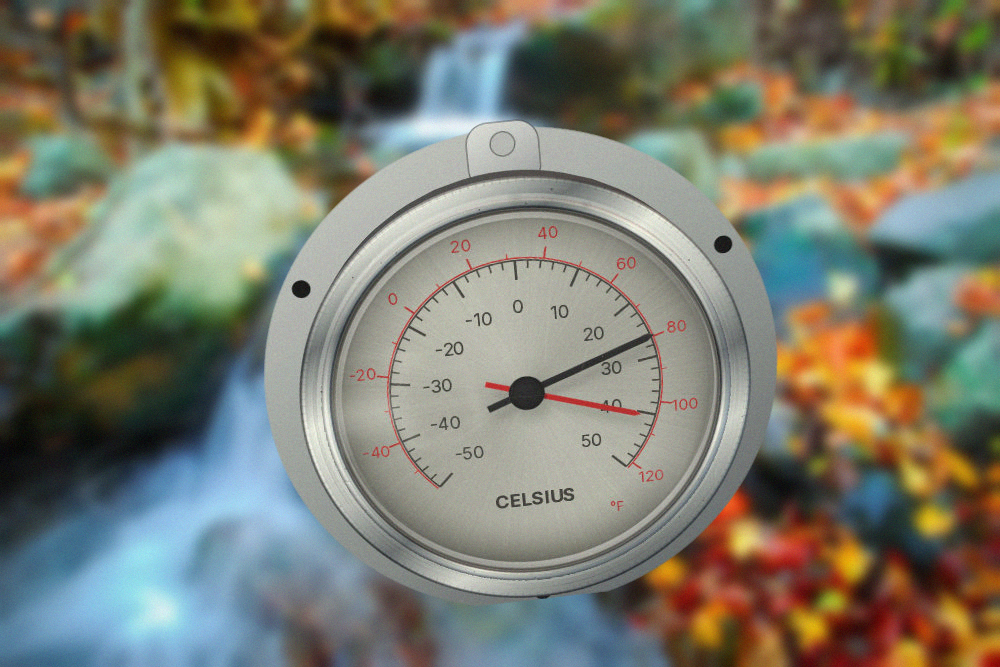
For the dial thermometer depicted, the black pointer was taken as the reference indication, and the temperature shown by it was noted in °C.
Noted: 26 °C
